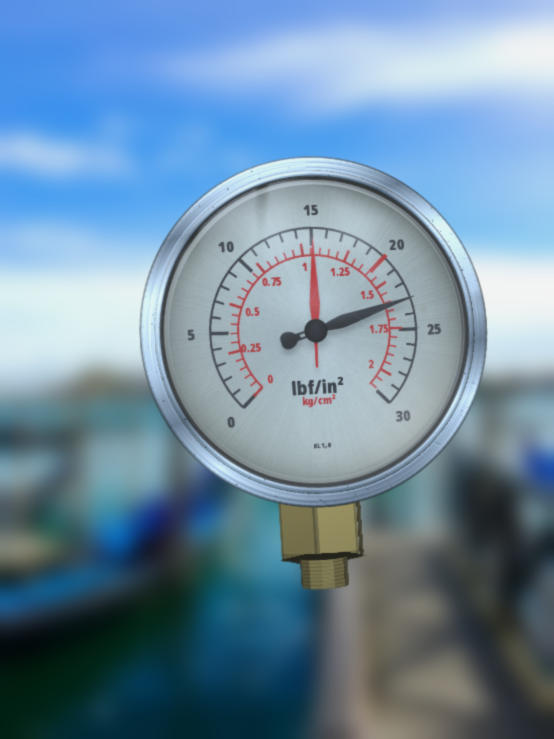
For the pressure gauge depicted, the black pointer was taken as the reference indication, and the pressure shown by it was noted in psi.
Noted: 23 psi
